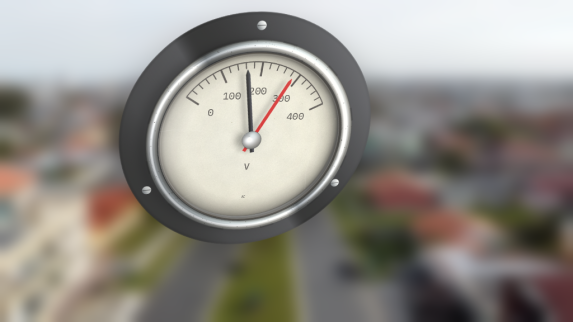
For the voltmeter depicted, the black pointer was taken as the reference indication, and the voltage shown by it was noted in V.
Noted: 160 V
